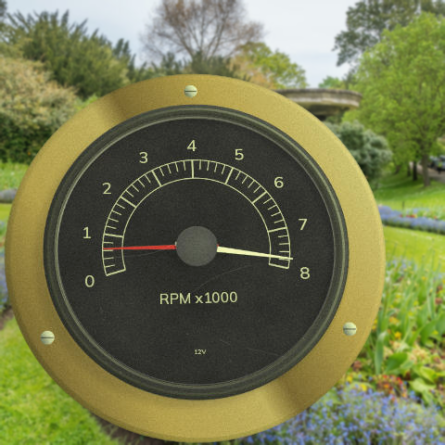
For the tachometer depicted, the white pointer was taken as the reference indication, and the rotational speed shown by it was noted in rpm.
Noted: 7800 rpm
